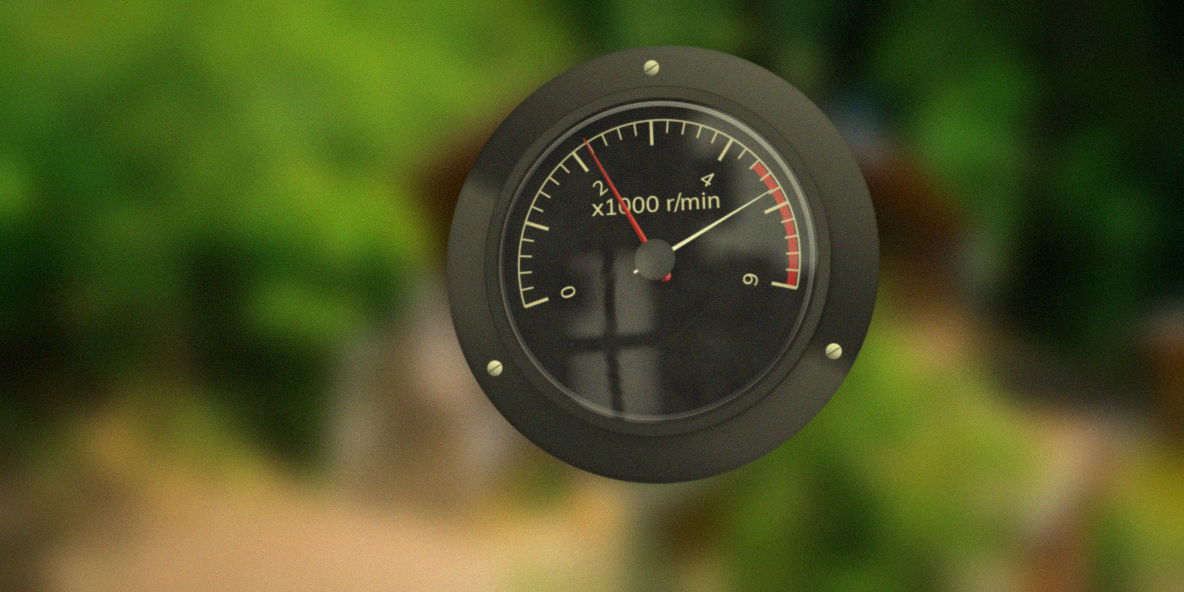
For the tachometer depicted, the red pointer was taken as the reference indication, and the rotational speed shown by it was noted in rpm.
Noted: 2200 rpm
